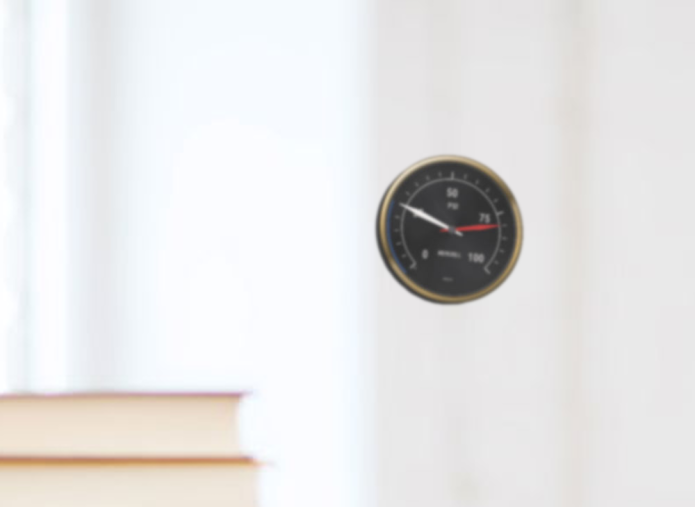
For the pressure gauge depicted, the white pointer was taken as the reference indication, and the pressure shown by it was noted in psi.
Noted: 25 psi
